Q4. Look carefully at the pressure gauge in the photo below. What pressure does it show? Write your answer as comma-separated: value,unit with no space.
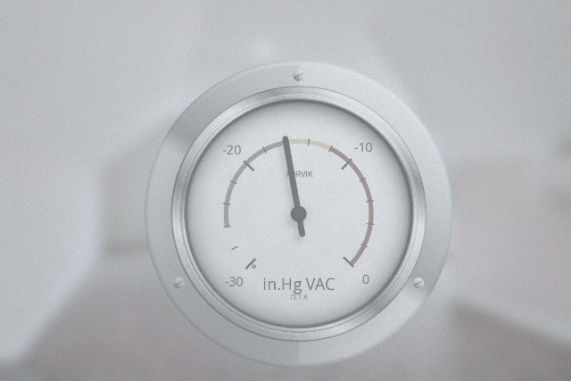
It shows -16,inHg
